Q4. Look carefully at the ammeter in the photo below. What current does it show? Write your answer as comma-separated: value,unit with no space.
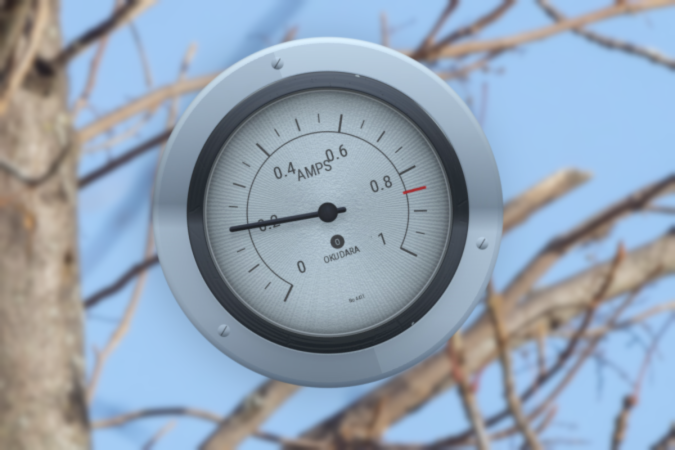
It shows 0.2,A
